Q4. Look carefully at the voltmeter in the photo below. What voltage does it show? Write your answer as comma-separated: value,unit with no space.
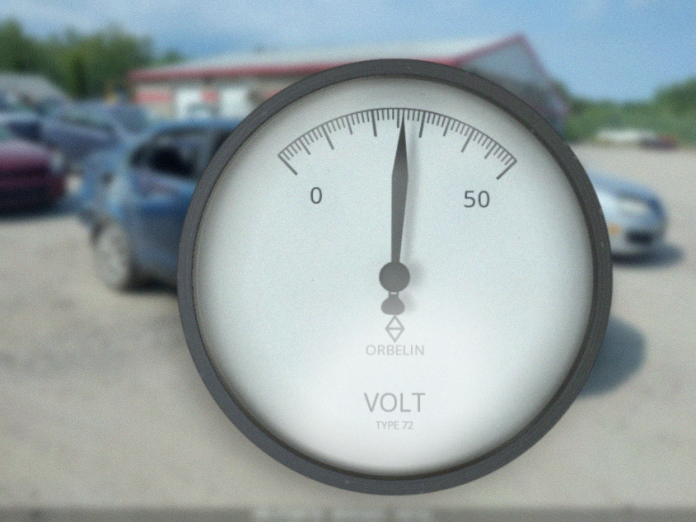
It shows 26,V
